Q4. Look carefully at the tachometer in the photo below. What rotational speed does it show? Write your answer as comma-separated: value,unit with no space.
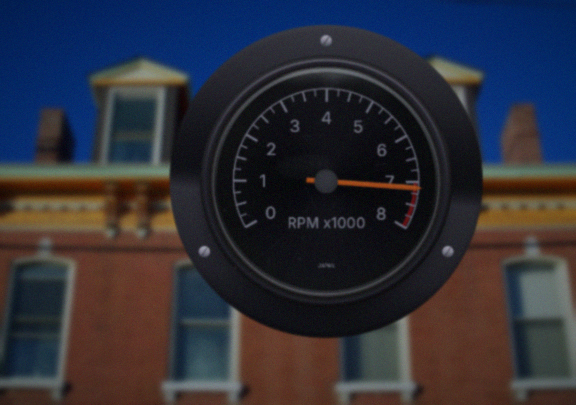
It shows 7125,rpm
